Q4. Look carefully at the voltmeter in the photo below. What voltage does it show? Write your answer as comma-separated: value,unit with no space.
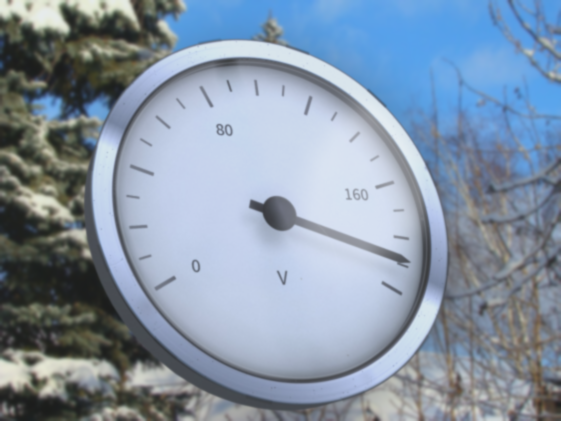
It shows 190,V
